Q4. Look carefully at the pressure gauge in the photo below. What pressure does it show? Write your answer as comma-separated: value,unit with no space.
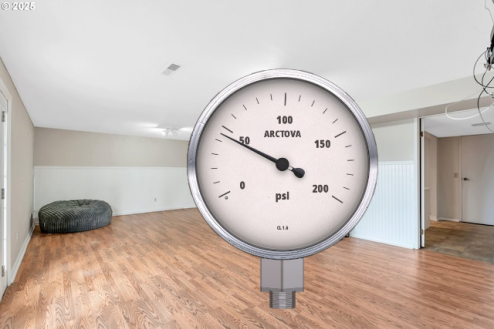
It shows 45,psi
